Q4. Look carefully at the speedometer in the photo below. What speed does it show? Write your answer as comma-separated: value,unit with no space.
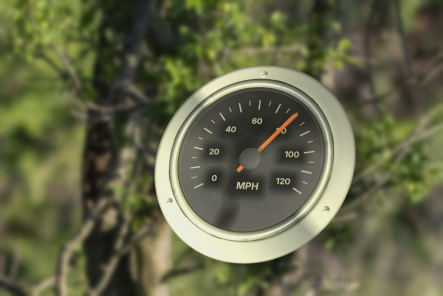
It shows 80,mph
